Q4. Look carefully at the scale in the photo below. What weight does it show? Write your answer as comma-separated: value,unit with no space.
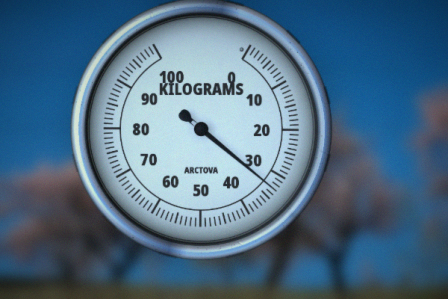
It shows 33,kg
